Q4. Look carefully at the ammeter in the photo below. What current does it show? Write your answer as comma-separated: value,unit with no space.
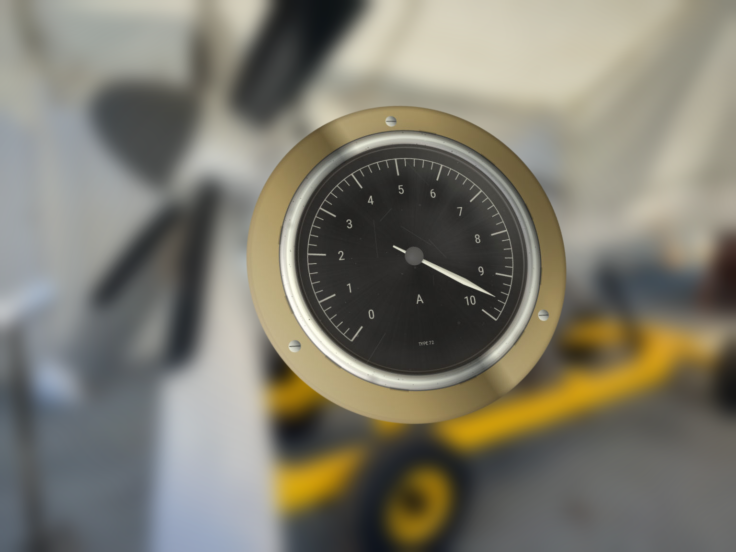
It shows 9.6,A
